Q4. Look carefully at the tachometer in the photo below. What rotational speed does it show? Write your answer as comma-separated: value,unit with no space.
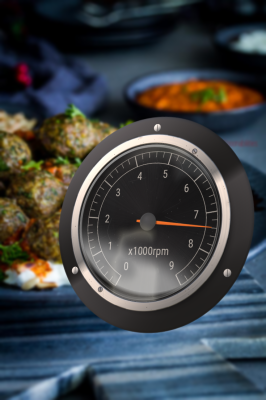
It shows 7400,rpm
